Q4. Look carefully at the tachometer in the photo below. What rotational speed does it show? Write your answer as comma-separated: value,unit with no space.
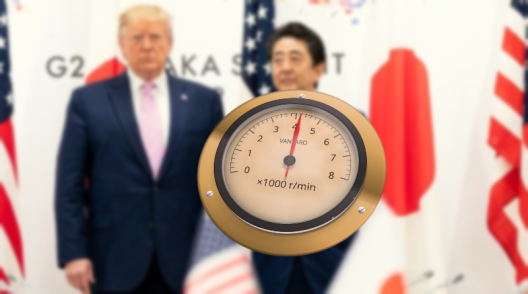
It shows 4200,rpm
